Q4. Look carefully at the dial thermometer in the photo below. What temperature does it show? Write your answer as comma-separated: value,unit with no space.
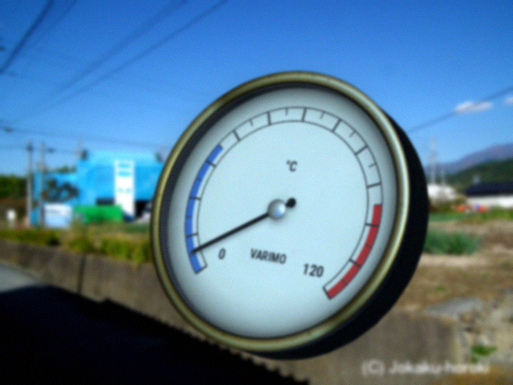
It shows 5,°C
